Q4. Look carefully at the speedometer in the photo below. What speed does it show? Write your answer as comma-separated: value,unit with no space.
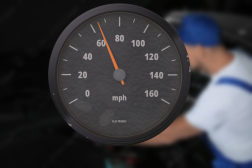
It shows 65,mph
